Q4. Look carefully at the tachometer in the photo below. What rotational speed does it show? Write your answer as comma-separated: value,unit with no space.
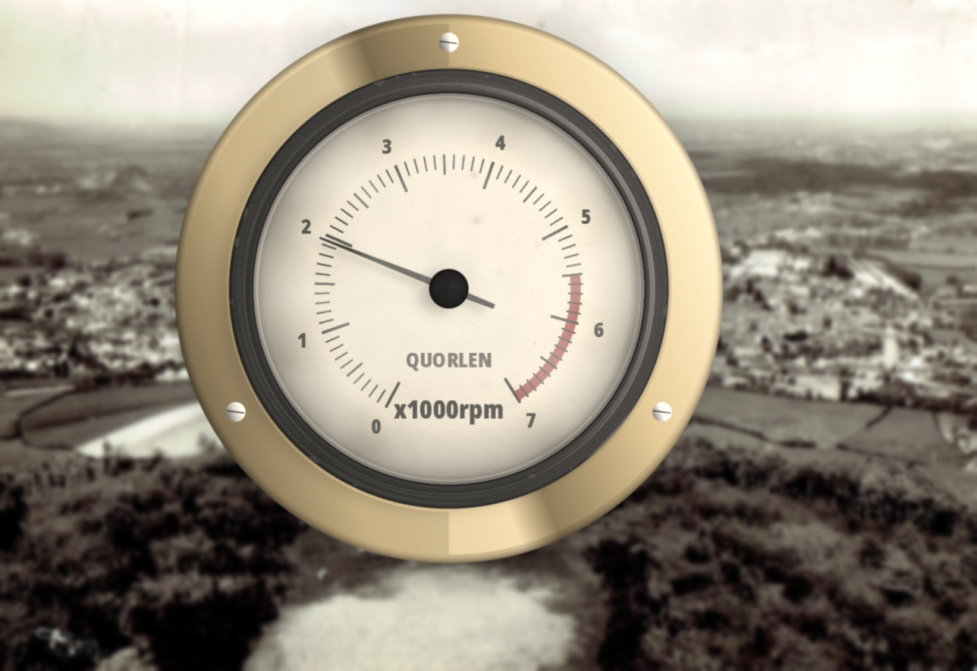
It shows 1950,rpm
